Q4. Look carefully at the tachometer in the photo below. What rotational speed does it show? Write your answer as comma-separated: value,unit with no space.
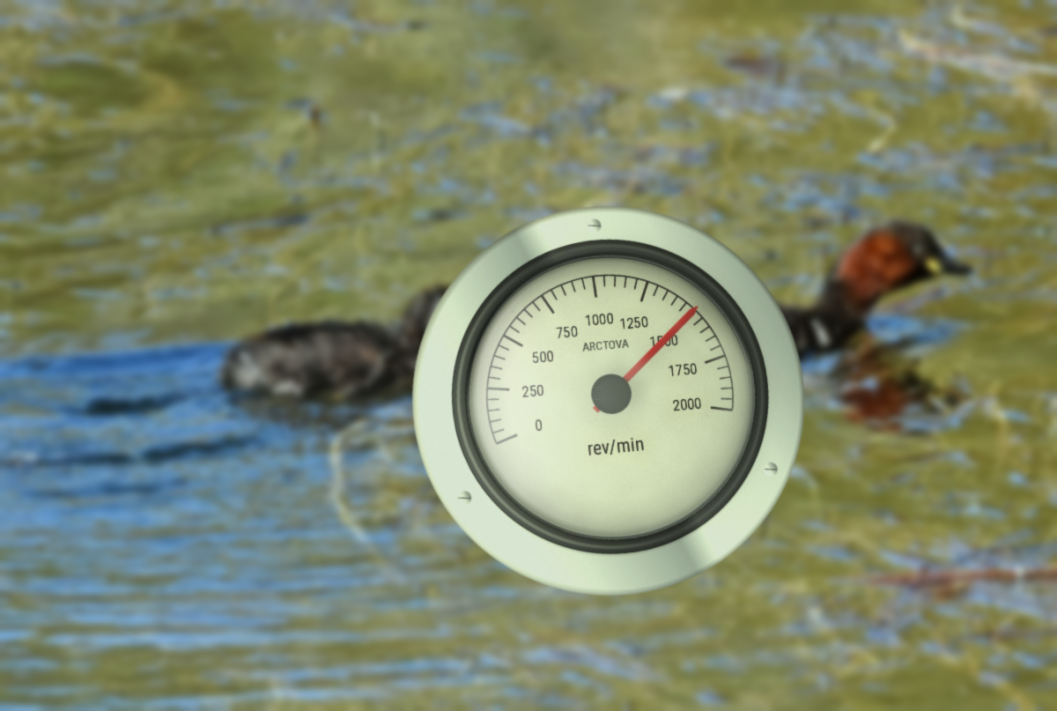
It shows 1500,rpm
